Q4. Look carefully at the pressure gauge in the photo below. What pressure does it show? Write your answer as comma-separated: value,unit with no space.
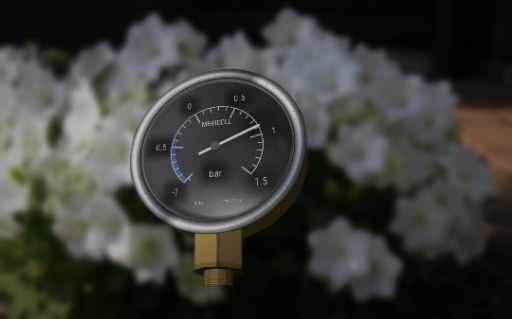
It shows 0.9,bar
